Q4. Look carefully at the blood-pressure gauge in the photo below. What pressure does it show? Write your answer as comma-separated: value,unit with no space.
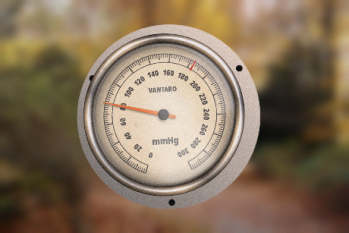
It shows 80,mmHg
